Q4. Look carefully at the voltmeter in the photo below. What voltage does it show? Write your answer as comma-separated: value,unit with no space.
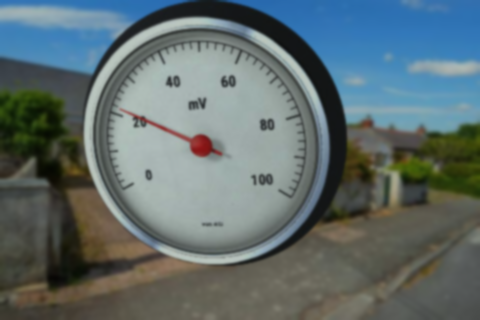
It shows 22,mV
